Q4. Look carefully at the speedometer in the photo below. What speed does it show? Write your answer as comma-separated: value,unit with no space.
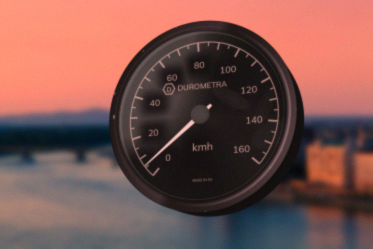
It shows 5,km/h
